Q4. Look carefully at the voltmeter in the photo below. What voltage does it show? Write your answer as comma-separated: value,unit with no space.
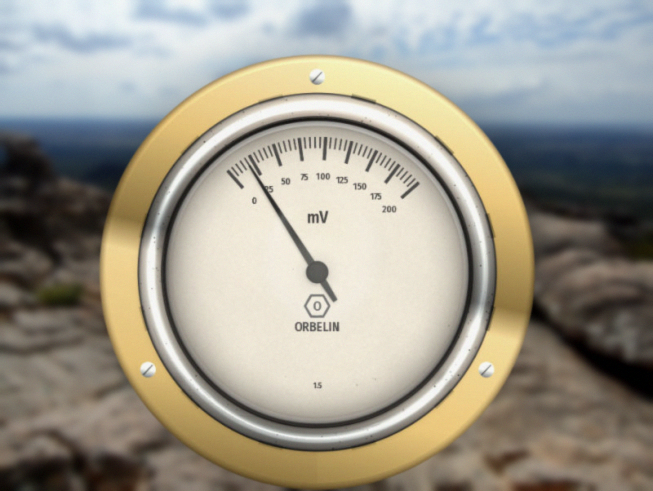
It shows 20,mV
